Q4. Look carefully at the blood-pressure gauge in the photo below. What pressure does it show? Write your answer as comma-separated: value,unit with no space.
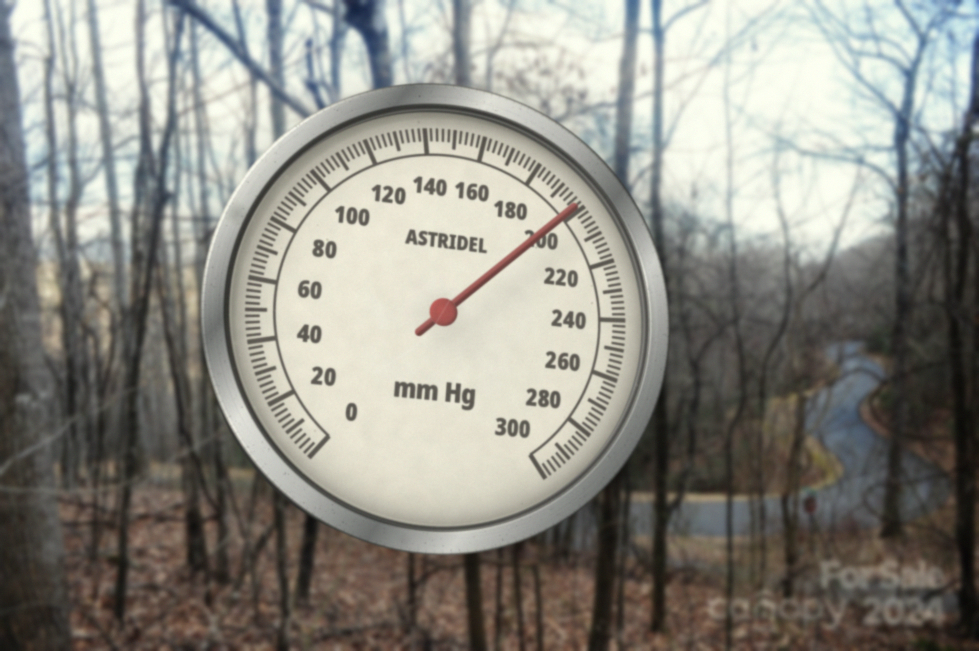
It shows 198,mmHg
